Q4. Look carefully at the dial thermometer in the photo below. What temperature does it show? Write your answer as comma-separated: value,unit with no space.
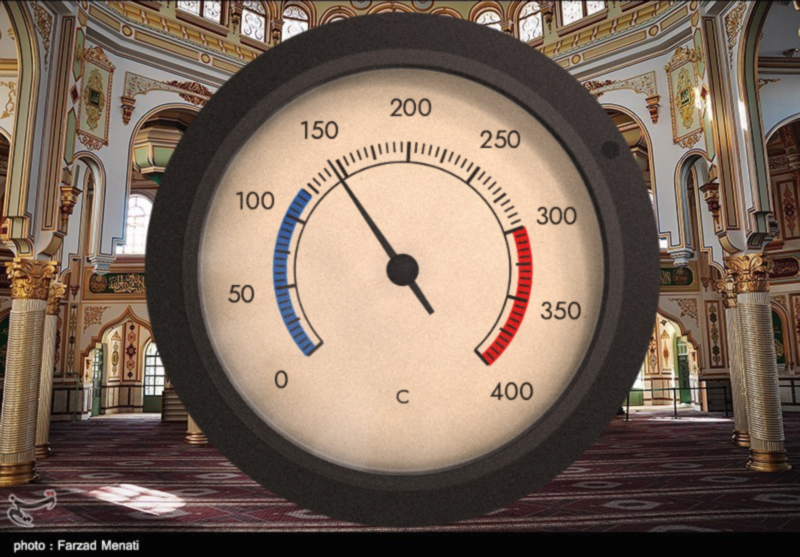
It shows 145,°C
